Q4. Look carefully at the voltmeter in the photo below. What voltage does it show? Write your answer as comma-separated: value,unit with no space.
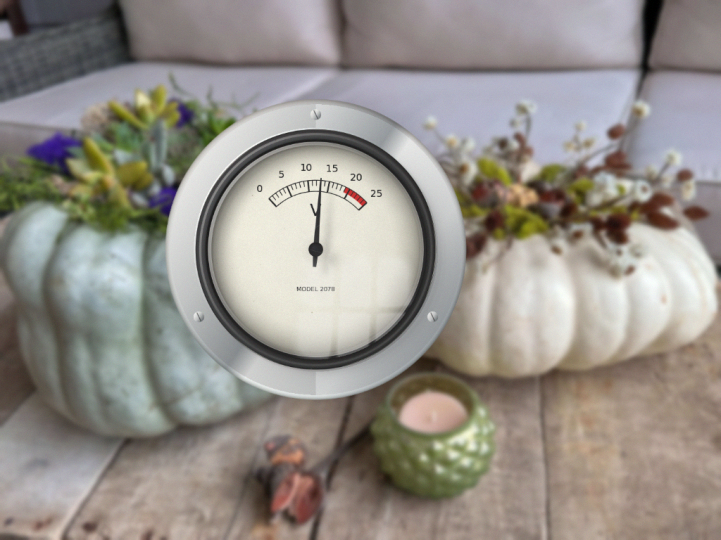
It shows 13,V
